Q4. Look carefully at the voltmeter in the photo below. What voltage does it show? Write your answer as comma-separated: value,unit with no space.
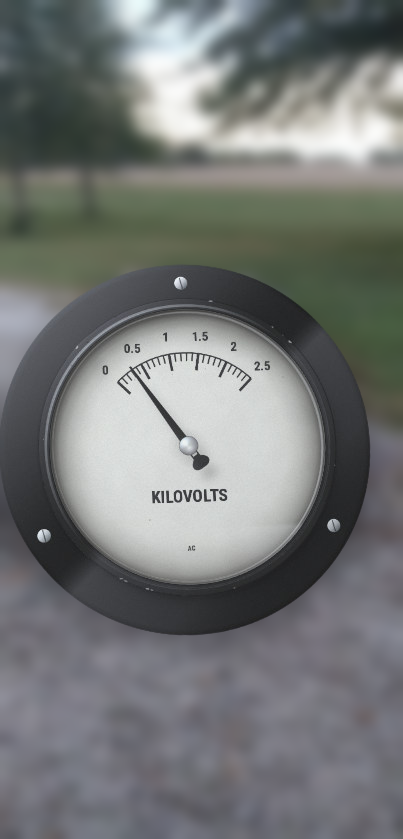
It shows 0.3,kV
